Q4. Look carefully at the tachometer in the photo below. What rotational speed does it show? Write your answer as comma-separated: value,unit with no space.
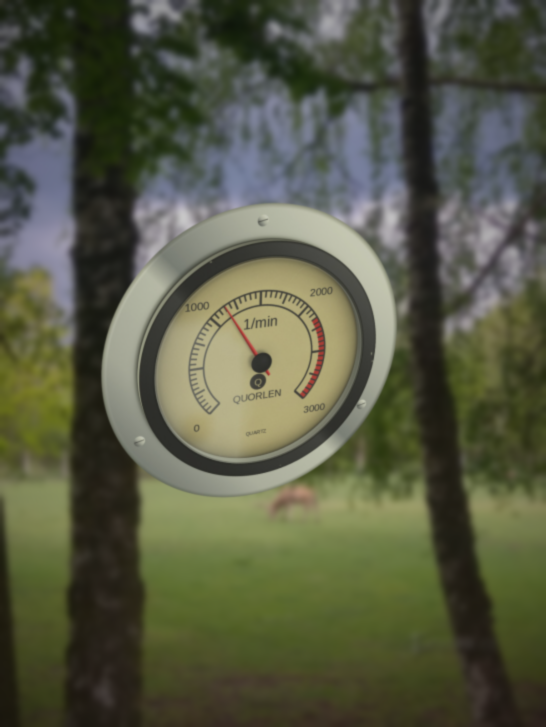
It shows 1150,rpm
